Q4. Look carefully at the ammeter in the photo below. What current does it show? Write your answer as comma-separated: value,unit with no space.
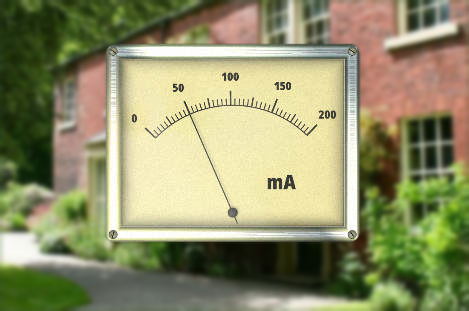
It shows 50,mA
